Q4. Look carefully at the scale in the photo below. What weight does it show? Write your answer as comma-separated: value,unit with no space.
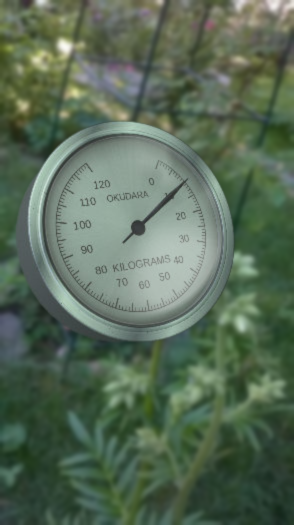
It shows 10,kg
